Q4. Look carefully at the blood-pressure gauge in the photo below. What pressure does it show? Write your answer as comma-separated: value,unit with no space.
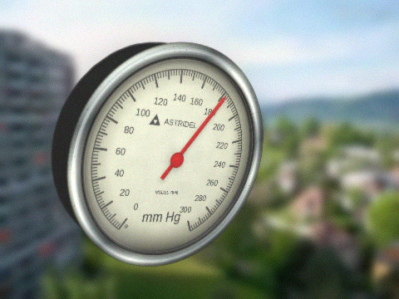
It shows 180,mmHg
